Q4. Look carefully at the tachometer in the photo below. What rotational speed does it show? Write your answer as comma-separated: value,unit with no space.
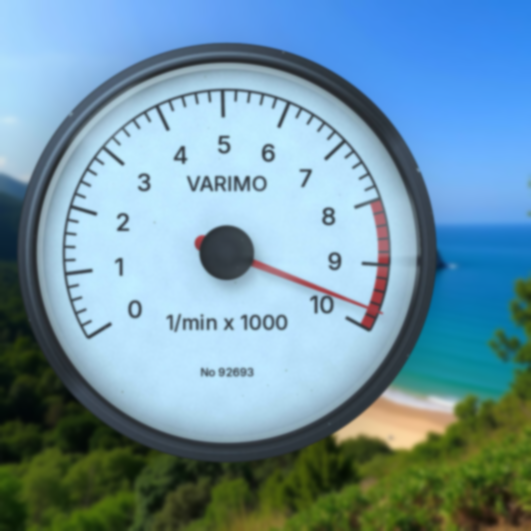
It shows 9700,rpm
